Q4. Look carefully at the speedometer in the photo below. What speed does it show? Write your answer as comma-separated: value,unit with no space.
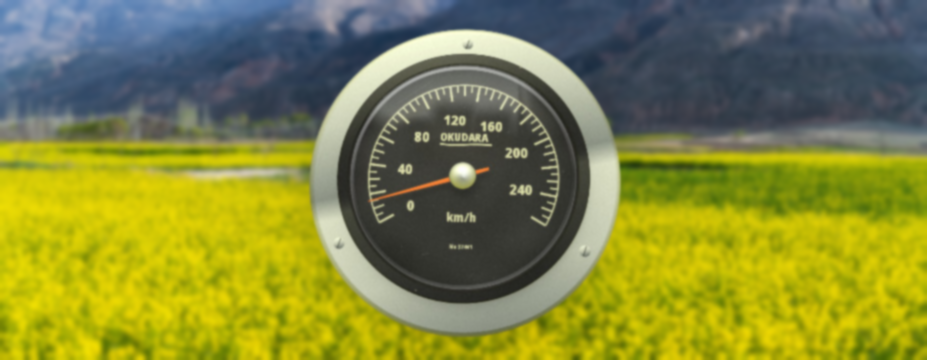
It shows 15,km/h
